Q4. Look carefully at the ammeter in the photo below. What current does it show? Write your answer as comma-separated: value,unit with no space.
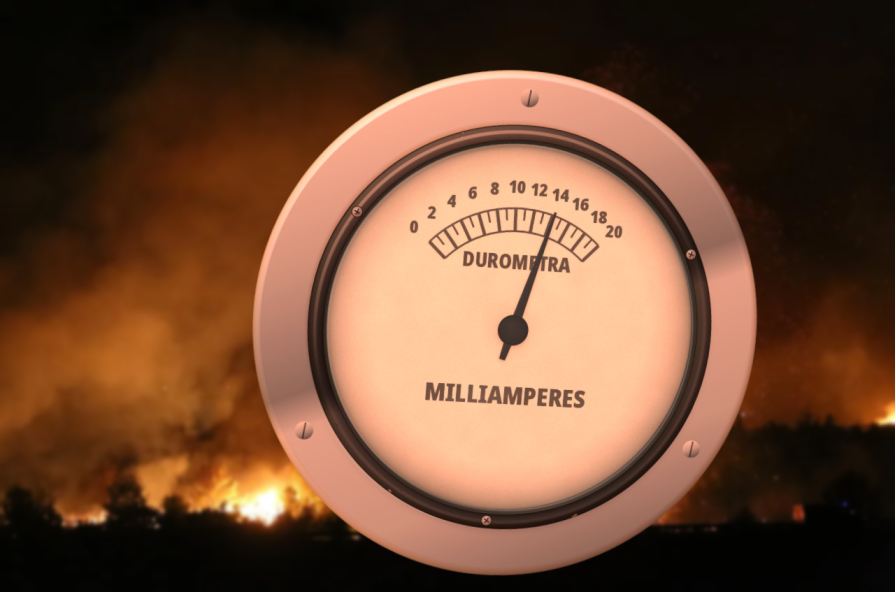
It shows 14,mA
